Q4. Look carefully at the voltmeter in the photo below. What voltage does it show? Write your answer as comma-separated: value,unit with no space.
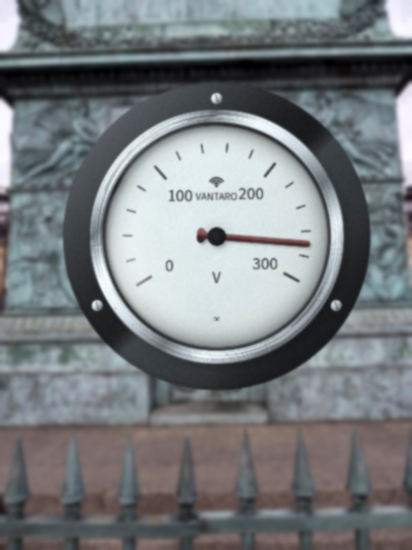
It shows 270,V
